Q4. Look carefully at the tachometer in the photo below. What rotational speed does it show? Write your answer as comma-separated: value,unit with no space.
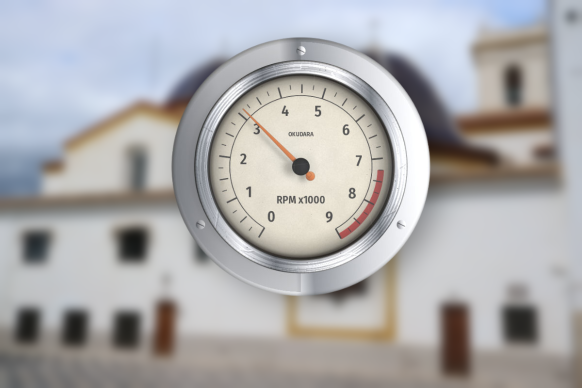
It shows 3125,rpm
